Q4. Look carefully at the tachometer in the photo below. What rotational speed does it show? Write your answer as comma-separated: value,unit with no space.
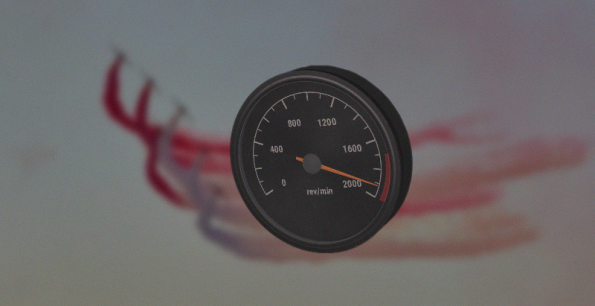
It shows 1900,rpm
